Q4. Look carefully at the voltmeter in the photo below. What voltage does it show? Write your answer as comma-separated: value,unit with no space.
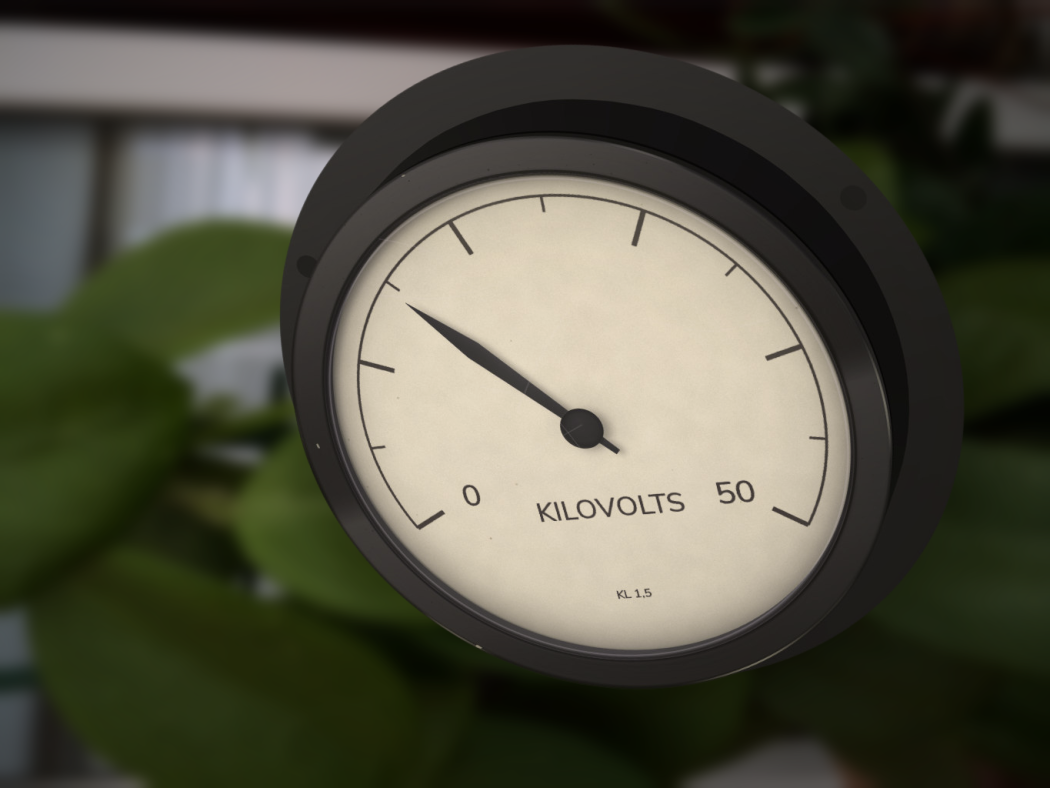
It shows 15,kV
